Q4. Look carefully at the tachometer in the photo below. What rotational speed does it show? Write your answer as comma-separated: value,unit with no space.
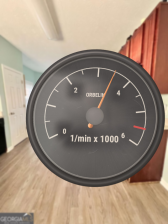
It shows 3500,rpm
